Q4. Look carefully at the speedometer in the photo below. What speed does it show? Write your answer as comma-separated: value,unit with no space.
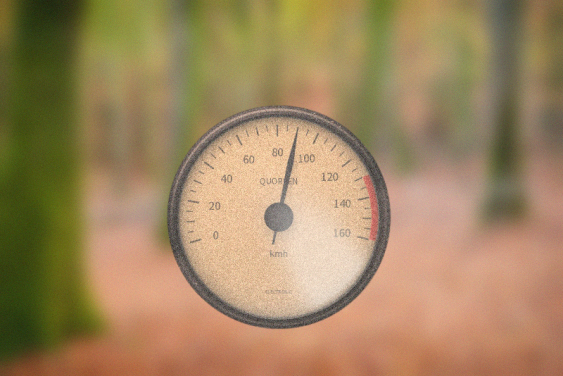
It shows 90,km/h
